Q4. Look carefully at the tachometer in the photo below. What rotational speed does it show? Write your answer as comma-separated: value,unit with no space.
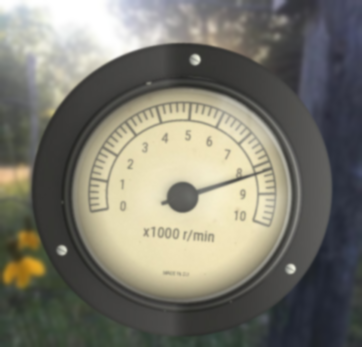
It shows 8200,rpm
